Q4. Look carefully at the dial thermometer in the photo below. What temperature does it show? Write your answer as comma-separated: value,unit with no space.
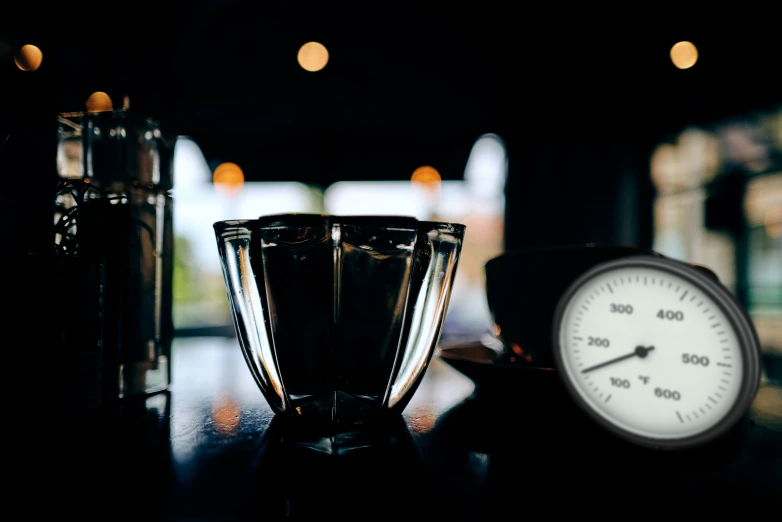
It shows 150,°F
